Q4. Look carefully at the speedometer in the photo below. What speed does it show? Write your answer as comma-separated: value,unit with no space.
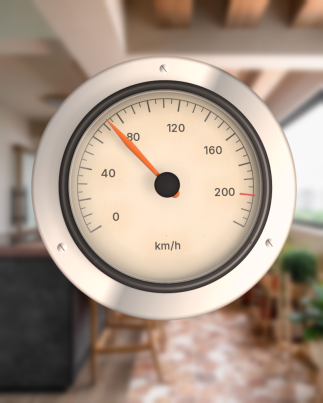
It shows 72.5,km/h
